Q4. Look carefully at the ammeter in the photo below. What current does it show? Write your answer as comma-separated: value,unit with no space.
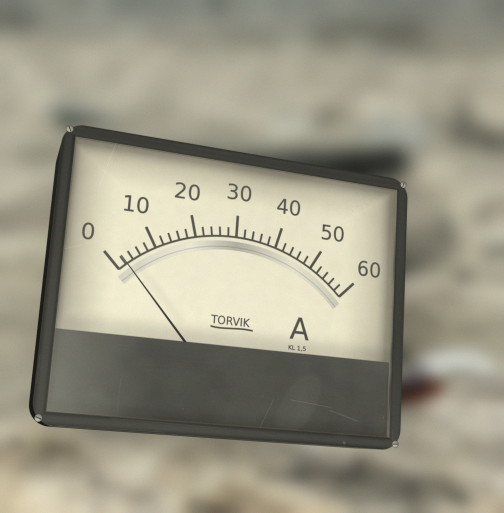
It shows 2,A
